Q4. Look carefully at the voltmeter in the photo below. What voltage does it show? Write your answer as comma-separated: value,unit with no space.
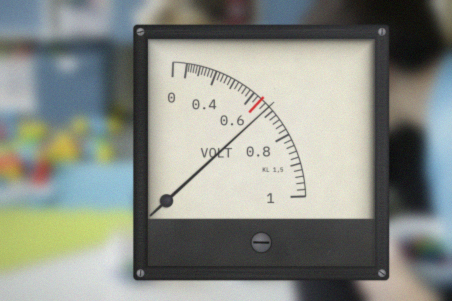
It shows 0.68,V
